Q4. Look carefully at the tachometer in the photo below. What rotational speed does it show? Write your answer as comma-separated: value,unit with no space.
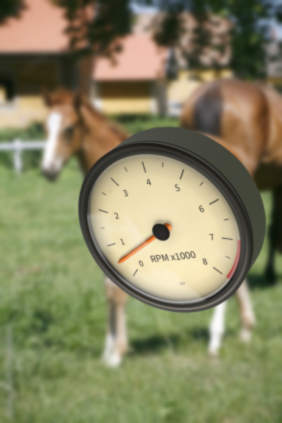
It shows 500,rpm
